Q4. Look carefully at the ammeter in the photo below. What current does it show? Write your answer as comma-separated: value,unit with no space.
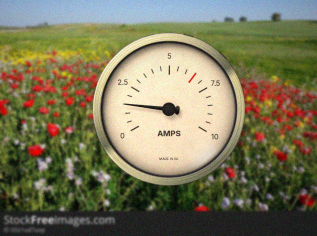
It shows 1.5,A
